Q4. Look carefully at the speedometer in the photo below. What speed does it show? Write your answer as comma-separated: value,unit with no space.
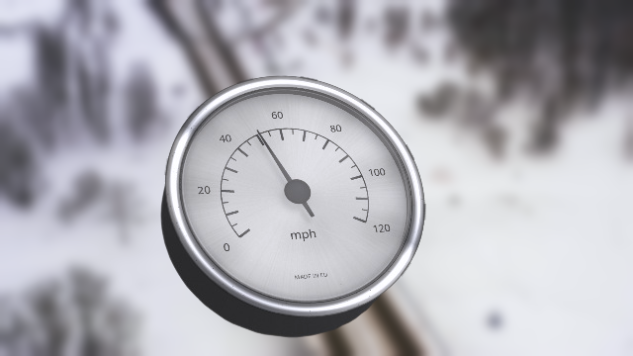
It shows 50,mph
